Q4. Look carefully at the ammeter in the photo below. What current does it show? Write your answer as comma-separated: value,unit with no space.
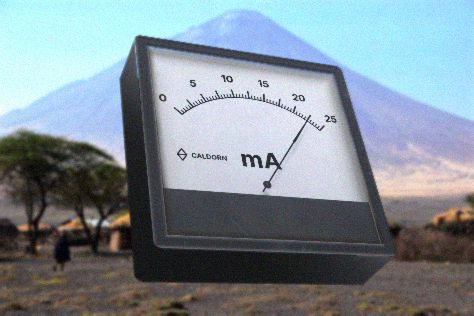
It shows 22.5,mA
